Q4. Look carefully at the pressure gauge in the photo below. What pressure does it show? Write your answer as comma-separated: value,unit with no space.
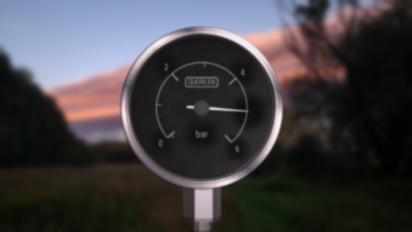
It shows 5,bar
